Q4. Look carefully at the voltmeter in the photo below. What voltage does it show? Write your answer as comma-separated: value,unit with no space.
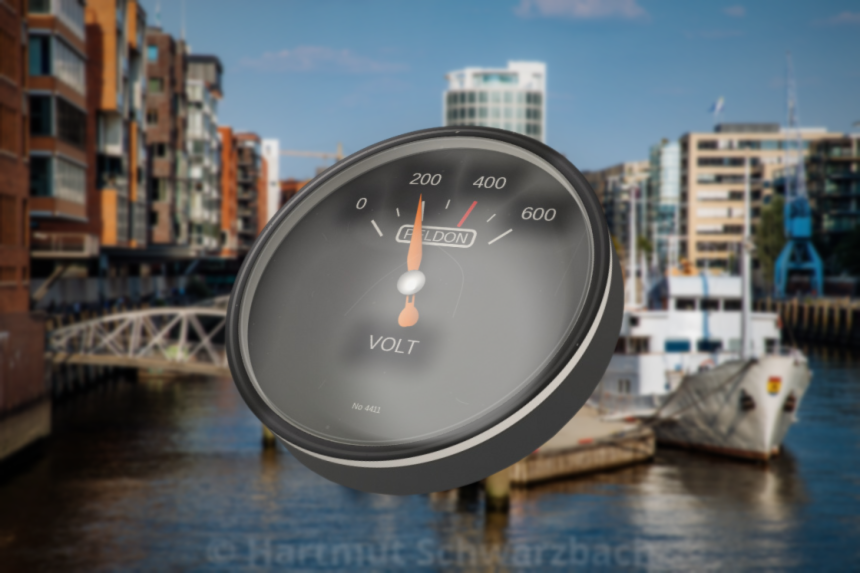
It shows 200,V
